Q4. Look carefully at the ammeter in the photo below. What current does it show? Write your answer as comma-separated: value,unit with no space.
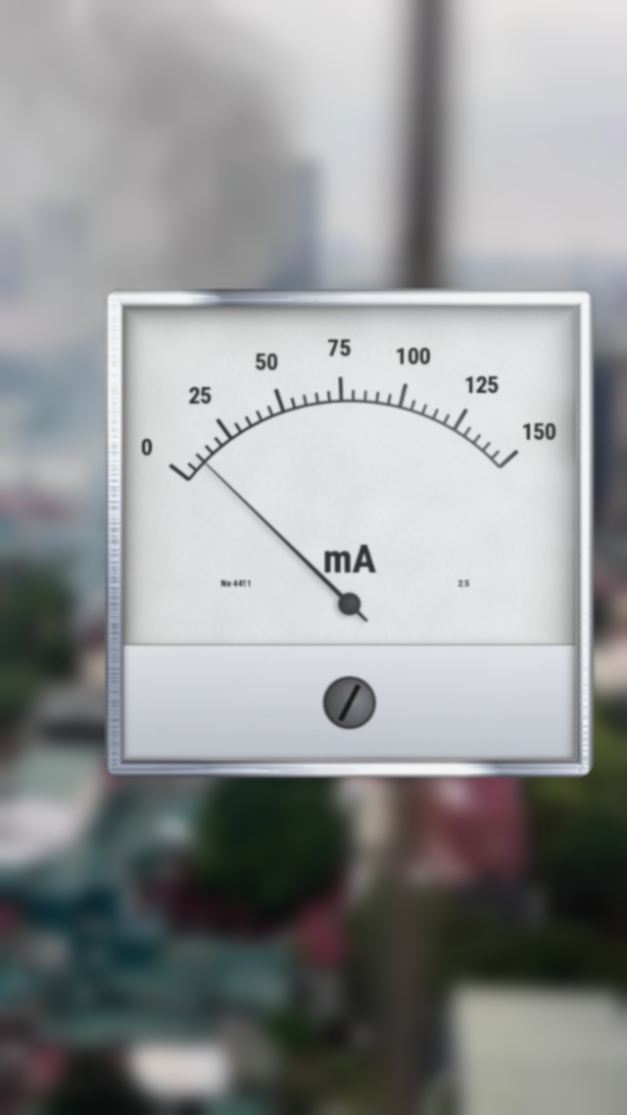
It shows 10,mA
